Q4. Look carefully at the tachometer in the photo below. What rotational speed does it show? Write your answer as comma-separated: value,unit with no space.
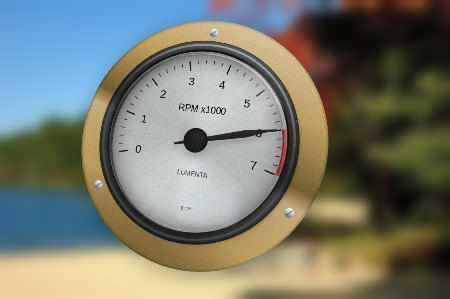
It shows 6000,rpm
